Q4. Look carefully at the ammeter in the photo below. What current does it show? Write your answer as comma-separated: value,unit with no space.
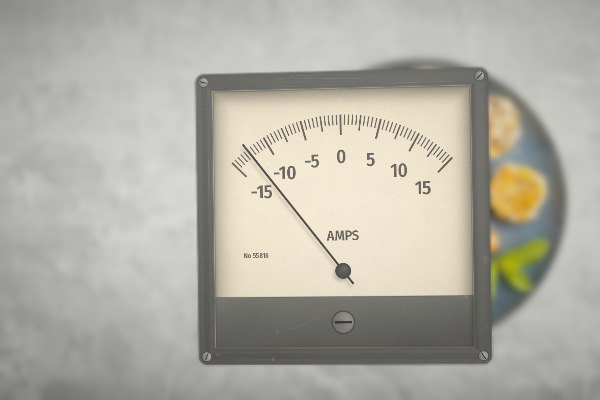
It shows -12.5,A
